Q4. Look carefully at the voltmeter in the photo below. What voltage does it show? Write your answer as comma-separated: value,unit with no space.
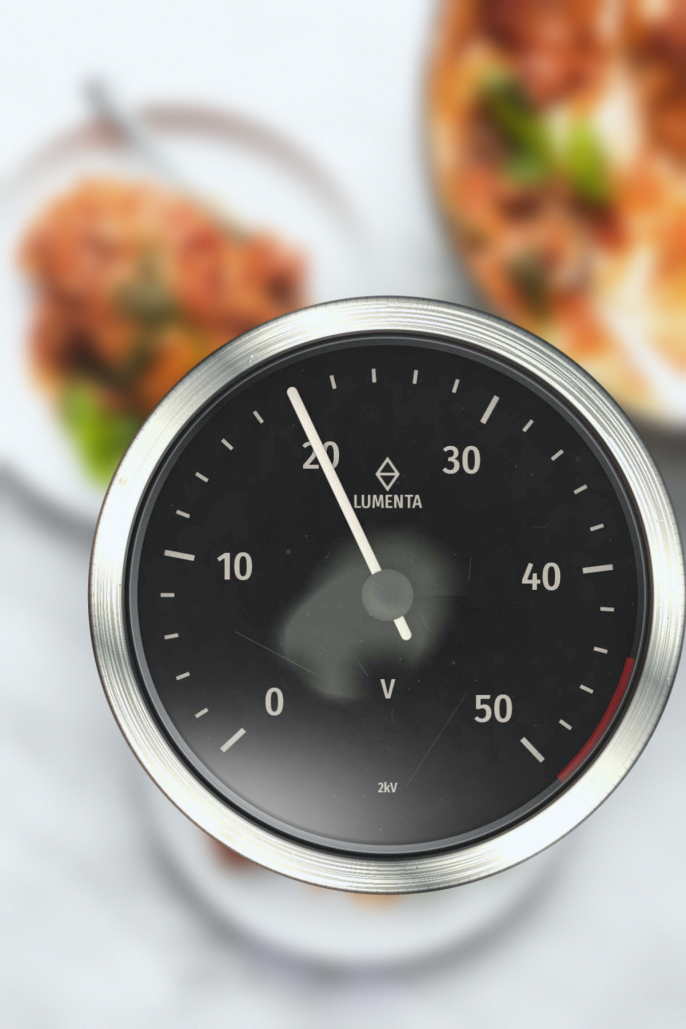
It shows 20,V
